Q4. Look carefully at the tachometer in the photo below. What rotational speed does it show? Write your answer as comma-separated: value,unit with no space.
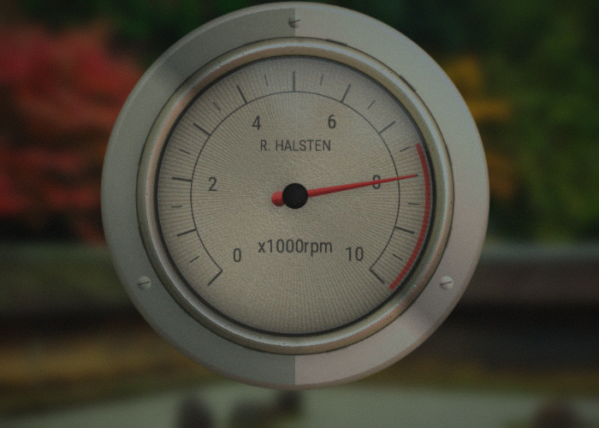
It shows 8000,rpm
